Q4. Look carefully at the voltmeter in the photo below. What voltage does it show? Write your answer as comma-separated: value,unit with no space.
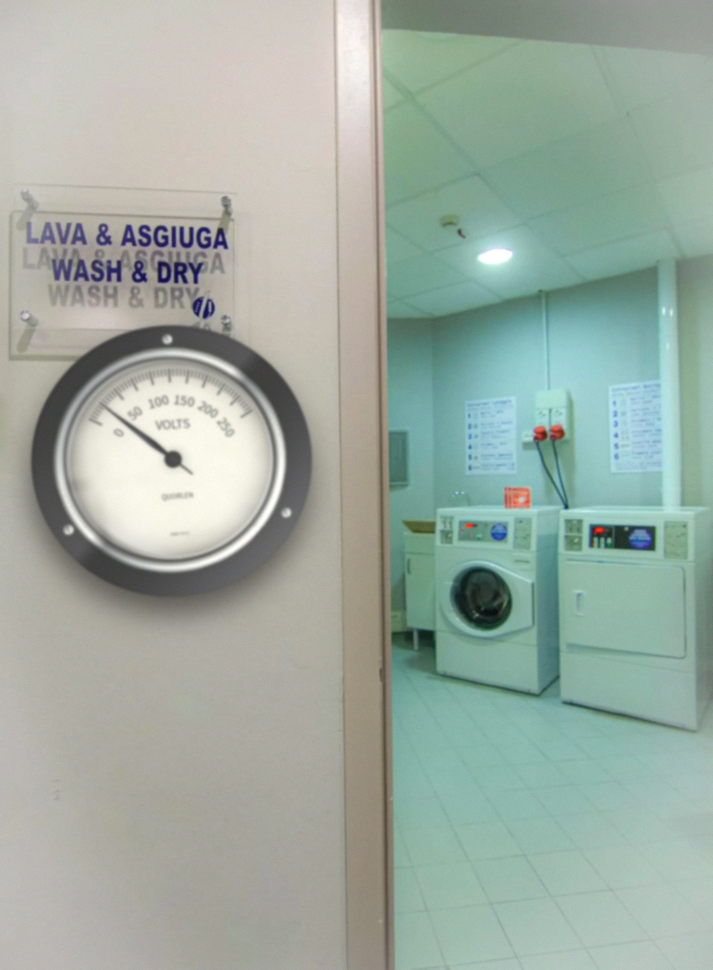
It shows 25,V
